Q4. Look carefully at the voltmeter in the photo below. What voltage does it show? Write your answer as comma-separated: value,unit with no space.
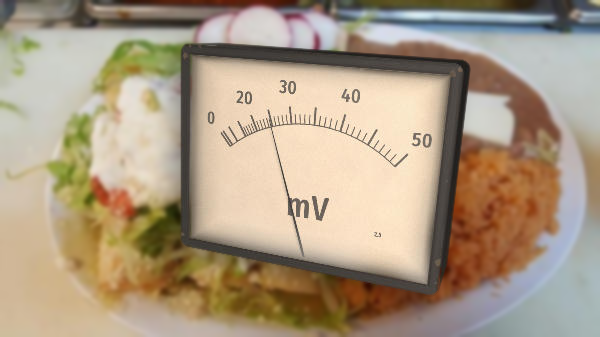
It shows 25,mV
